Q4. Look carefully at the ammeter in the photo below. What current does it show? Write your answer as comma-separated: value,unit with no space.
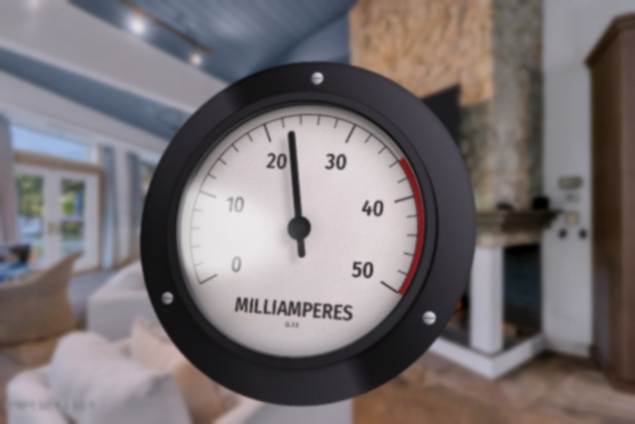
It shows 23,mA
